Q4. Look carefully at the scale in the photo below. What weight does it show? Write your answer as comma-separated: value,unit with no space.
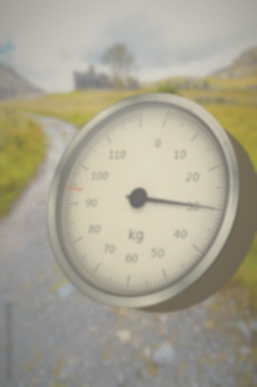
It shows 30,kg
